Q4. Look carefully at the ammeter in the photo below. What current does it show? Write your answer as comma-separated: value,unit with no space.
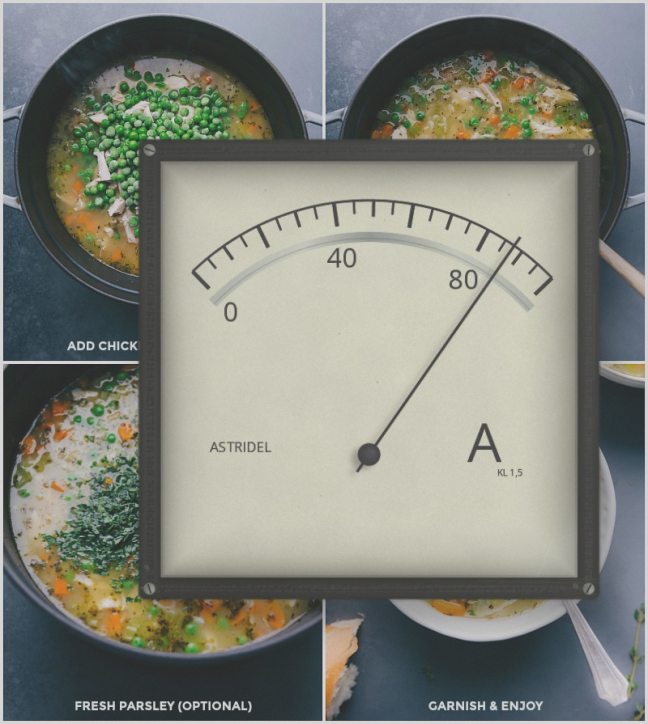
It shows 87.5,A
